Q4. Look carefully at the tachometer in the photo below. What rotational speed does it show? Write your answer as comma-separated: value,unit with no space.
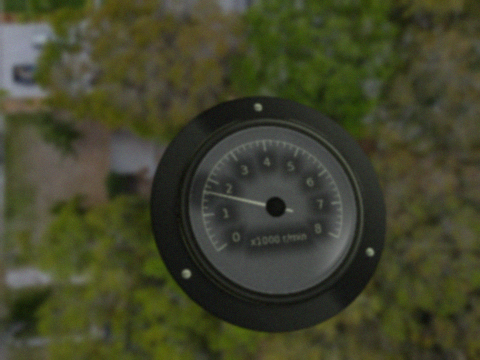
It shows 1600,rpm
